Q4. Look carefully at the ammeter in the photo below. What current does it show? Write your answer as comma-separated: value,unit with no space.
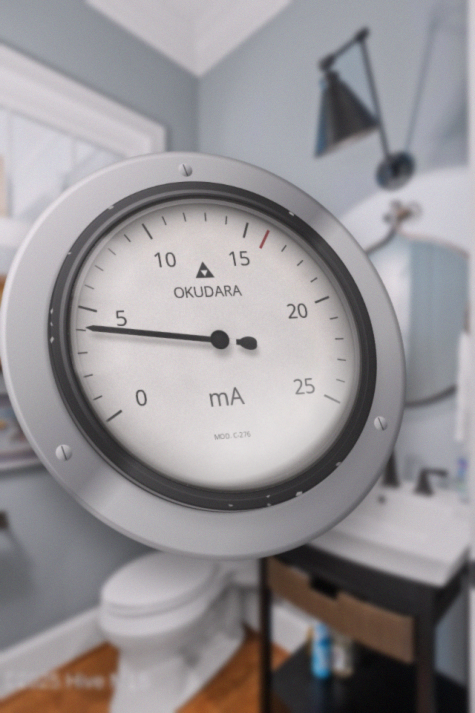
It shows 4,mA
